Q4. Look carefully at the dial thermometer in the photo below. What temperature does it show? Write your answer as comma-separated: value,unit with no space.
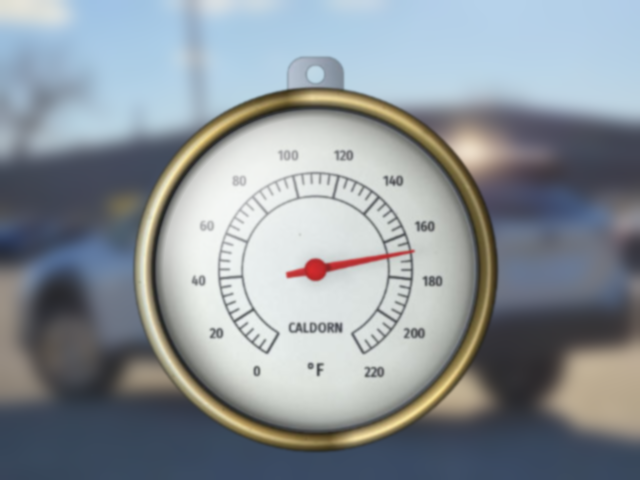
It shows 168,°F
